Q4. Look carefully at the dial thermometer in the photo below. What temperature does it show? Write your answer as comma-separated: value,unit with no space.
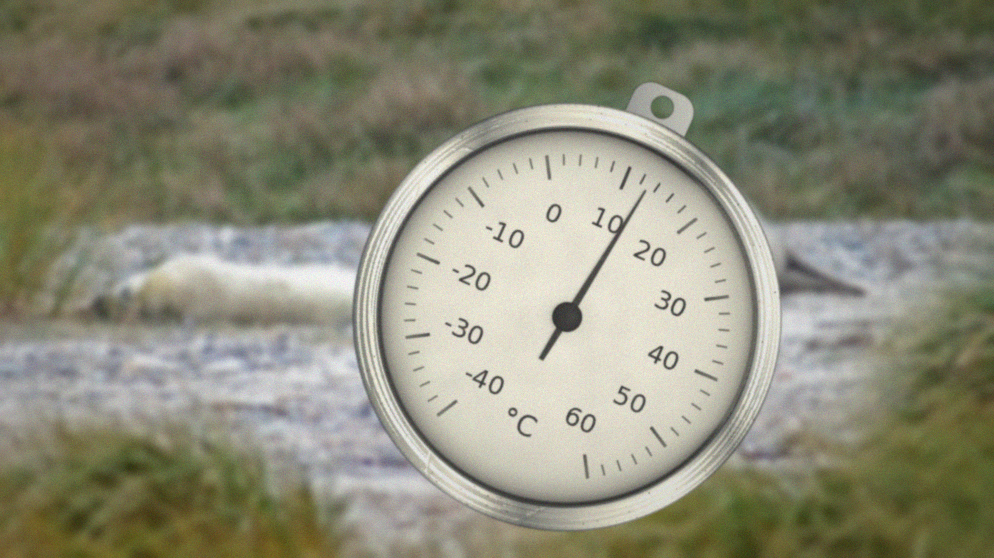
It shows 13,°C
